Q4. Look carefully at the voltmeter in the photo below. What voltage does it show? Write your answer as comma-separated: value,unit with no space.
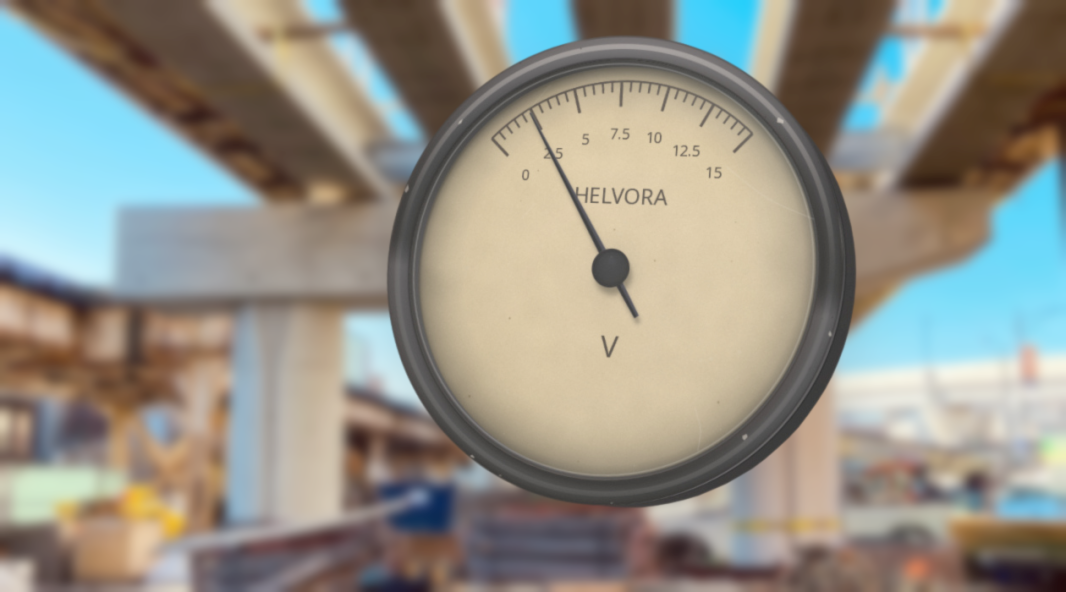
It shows 2.5,V
